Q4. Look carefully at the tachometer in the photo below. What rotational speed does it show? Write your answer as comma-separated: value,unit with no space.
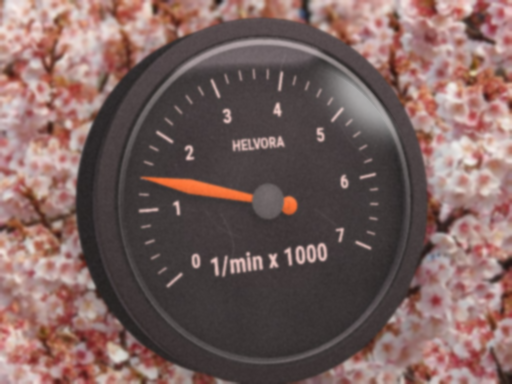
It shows 1400,rpm
